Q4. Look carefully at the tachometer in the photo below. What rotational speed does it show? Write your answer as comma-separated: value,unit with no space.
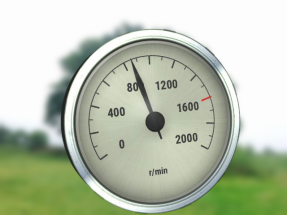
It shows 850,rpm
